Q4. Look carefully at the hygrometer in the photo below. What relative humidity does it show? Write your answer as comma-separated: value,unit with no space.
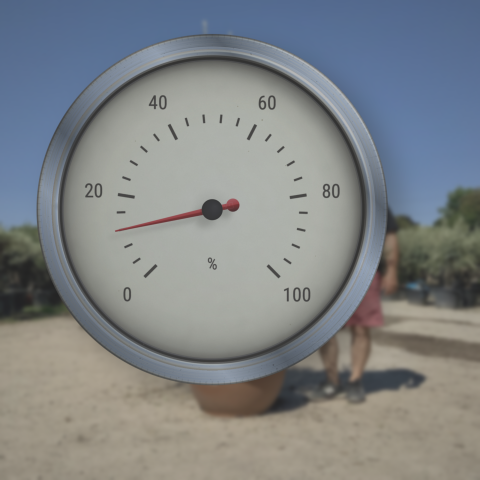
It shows 12,%
